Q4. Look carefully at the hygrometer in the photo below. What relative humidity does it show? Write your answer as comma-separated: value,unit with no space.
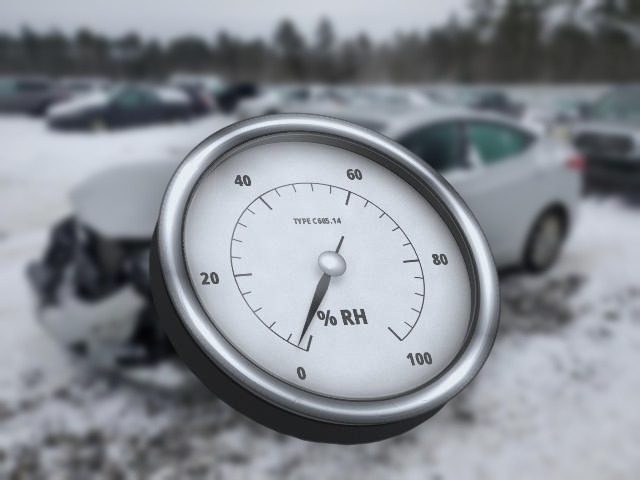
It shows 2,%
